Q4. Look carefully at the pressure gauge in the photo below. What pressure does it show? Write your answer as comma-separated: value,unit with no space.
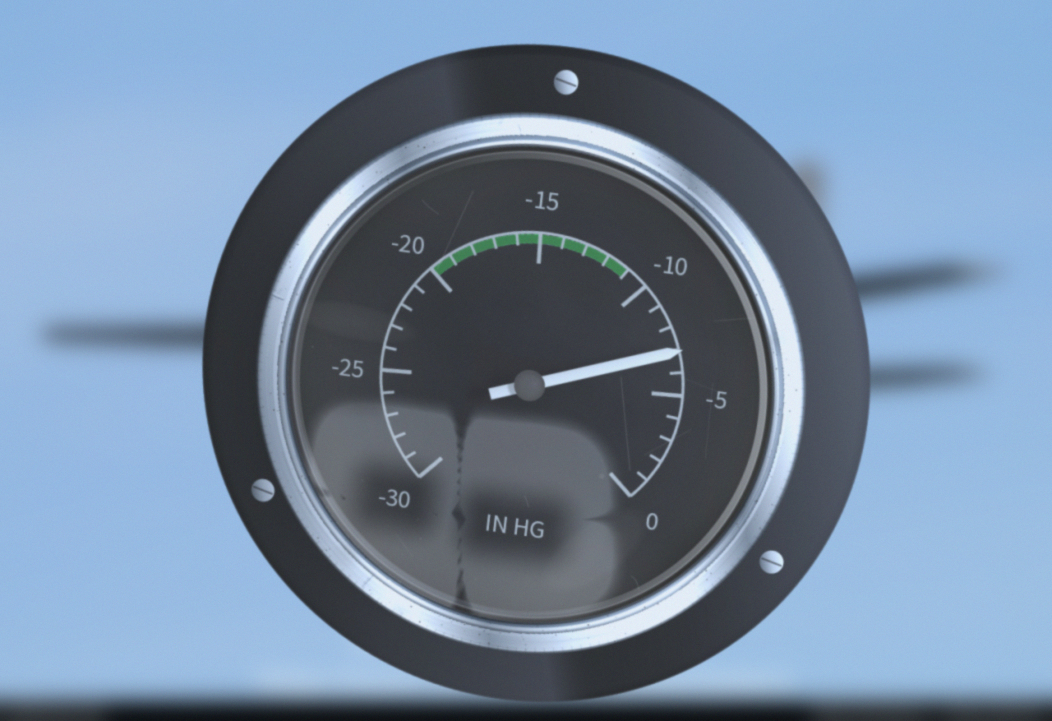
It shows -7,inHg
